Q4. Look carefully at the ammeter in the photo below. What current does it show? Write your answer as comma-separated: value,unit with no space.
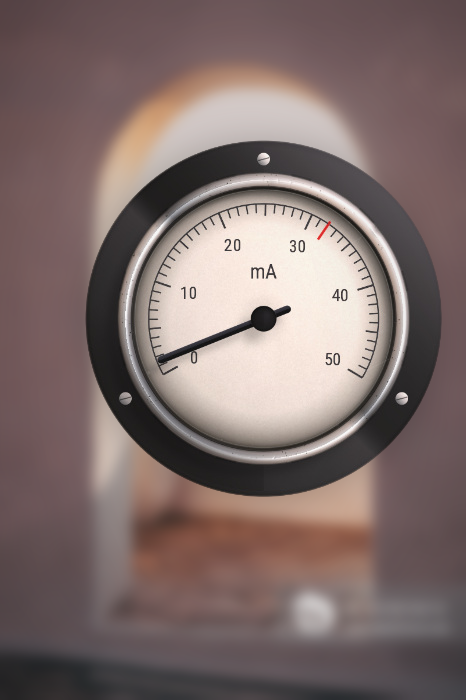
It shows 1.5,mA
